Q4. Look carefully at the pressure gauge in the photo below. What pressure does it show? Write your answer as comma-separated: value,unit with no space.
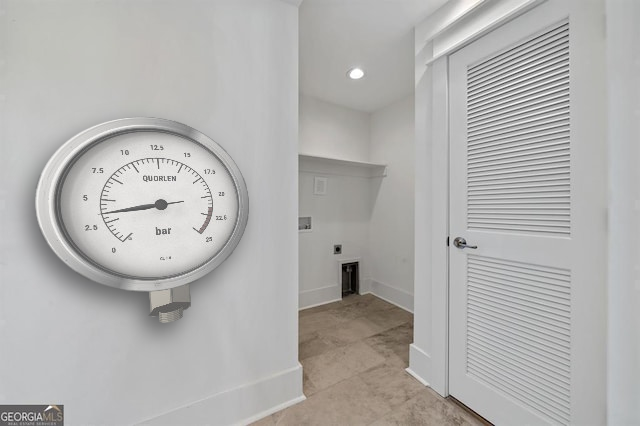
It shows 3.5,bar
